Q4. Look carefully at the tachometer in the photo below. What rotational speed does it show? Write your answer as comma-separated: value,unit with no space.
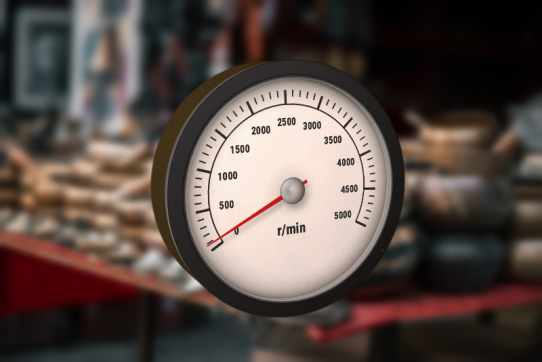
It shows 100,rpm
